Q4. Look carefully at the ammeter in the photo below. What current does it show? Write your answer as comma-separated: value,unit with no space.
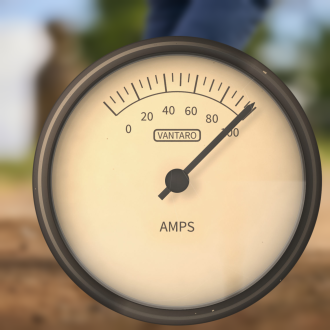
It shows 97.5,A
